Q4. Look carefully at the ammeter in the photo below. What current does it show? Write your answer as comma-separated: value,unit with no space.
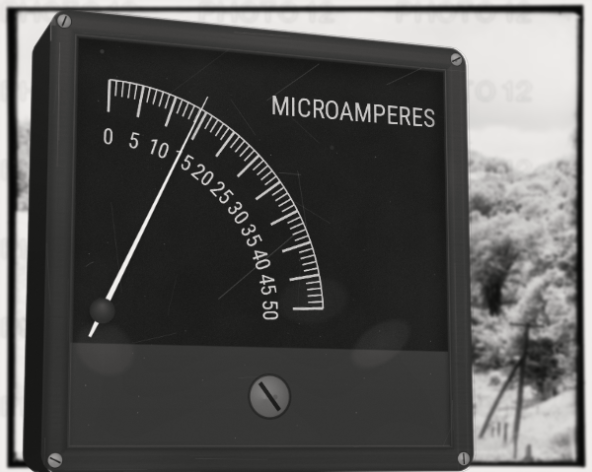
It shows 14,µA
